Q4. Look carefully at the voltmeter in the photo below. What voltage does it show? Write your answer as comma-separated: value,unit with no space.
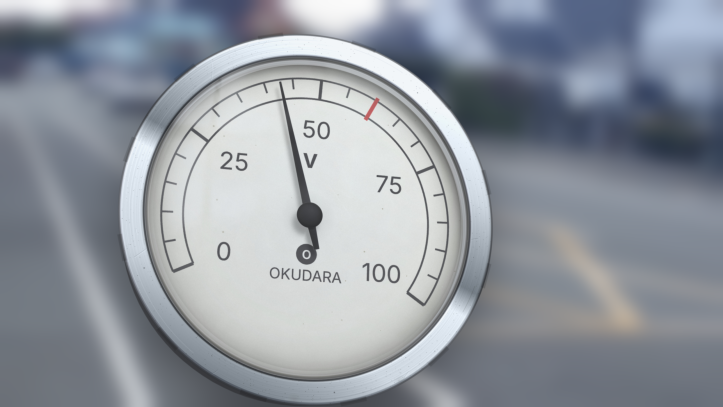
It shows 42.5,V
